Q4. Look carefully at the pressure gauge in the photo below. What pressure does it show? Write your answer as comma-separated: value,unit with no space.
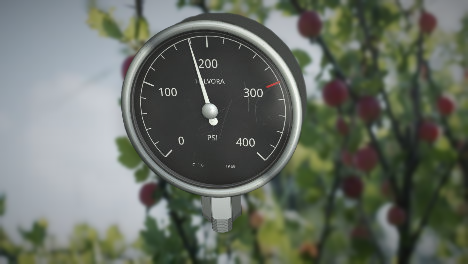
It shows 180,psi
